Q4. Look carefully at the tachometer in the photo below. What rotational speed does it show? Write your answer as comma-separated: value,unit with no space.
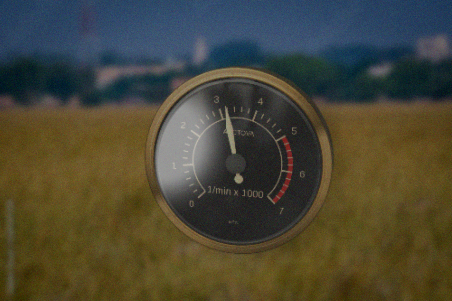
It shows 3200,rpm
